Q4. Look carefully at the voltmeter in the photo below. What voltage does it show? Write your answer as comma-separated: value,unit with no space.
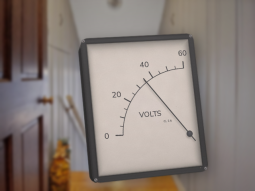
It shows 35,V
